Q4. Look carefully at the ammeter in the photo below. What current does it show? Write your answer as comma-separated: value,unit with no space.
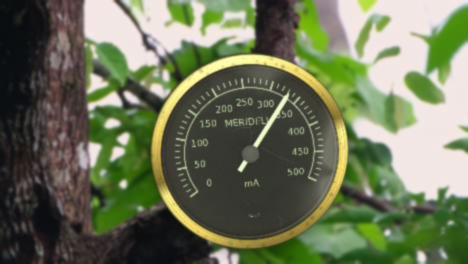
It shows 330,mA
